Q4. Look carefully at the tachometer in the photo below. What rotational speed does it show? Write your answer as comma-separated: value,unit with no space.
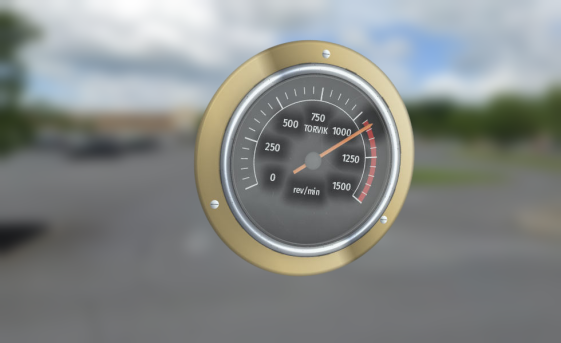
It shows 1075,rpm
